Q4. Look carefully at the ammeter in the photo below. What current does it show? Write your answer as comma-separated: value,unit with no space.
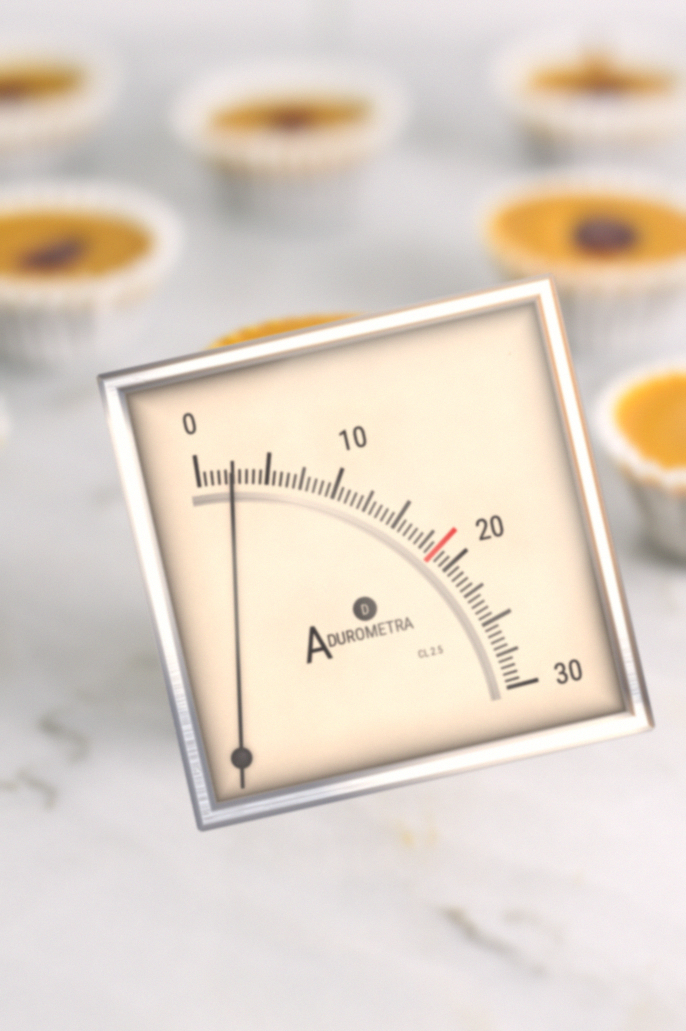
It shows 2.5,A
